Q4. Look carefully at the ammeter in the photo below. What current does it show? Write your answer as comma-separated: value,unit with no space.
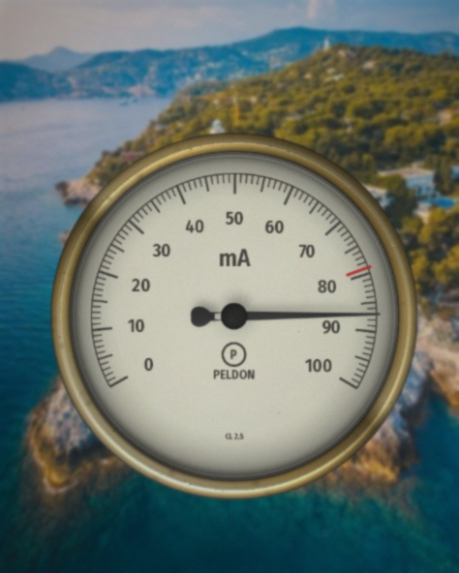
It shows 87,mA
